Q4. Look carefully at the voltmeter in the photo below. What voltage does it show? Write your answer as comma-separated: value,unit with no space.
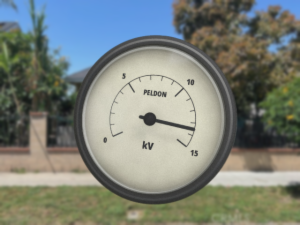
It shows 13.5,kV
